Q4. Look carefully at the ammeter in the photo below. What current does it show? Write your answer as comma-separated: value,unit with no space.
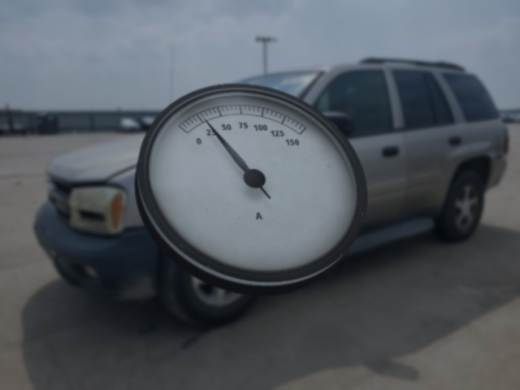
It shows 25,A
